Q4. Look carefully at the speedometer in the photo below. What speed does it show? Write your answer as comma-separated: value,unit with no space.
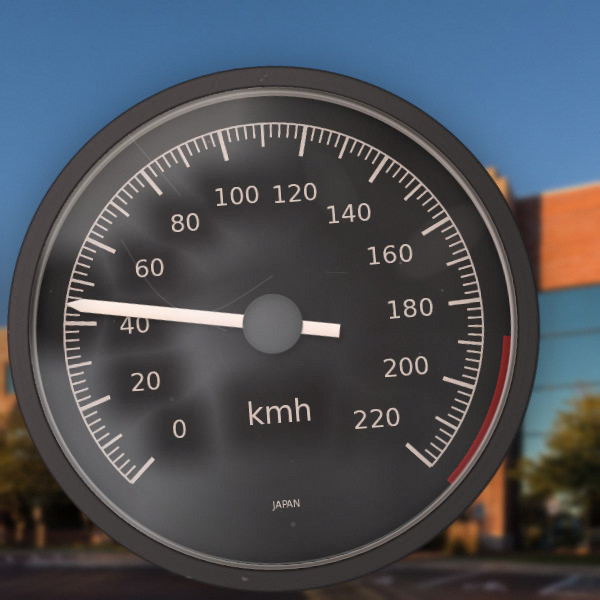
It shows 44,km/h
